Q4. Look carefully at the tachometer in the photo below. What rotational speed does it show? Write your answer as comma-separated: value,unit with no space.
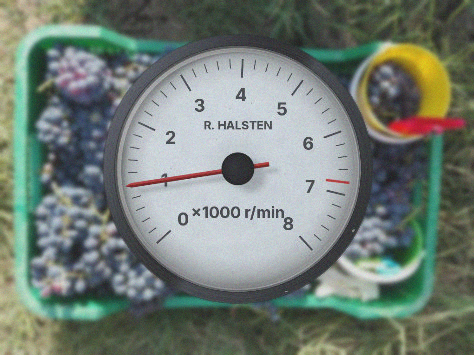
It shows 1000,rpm
